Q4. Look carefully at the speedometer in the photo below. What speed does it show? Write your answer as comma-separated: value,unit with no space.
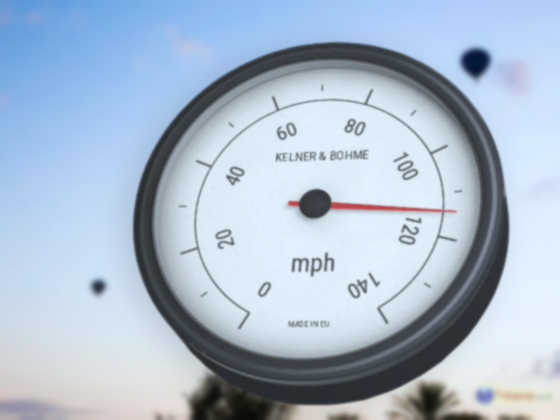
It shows 115,mph
